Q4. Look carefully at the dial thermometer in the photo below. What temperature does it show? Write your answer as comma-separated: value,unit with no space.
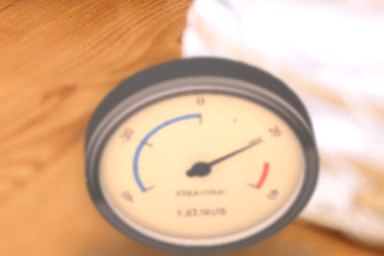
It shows 20,°C
